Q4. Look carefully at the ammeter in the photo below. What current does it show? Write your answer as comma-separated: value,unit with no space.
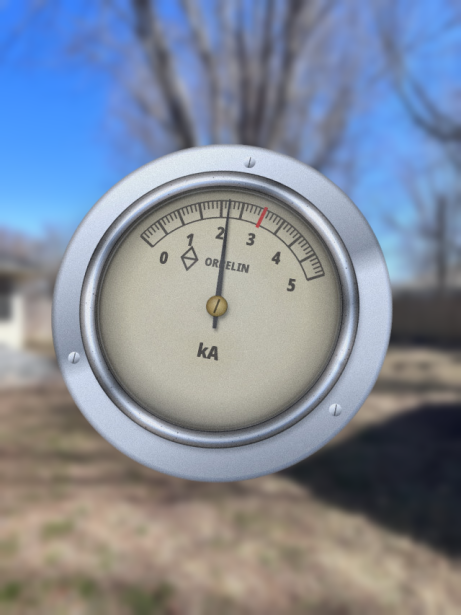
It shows 2.2,kA
